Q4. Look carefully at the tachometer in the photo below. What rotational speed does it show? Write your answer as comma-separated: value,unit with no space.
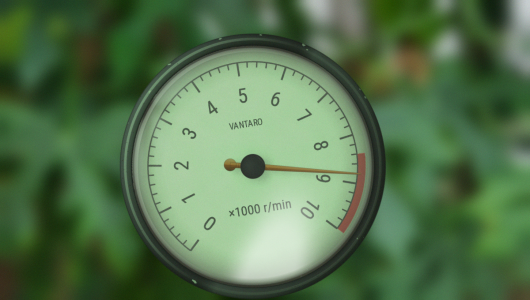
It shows 8800,rpm
